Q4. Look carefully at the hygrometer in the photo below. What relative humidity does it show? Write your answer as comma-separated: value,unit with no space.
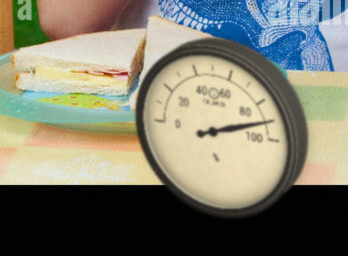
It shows 90,%
